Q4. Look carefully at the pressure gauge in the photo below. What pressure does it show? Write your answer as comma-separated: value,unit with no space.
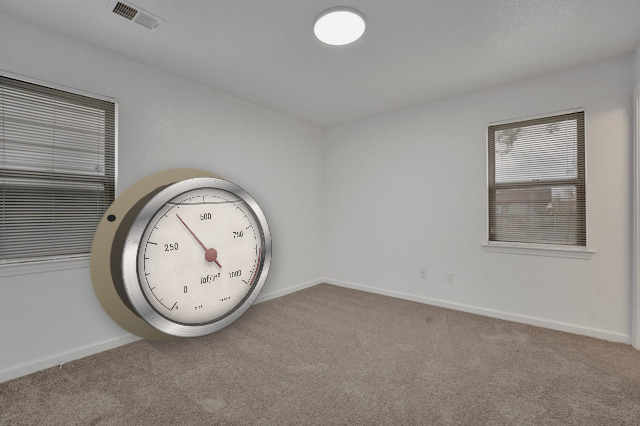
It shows 375,psi
